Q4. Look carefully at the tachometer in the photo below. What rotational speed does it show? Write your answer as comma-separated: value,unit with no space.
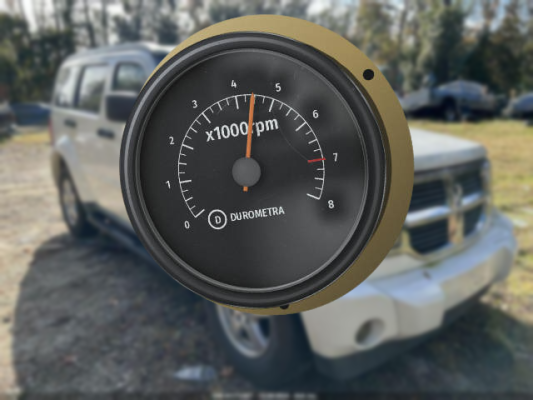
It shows 4500,rpm
